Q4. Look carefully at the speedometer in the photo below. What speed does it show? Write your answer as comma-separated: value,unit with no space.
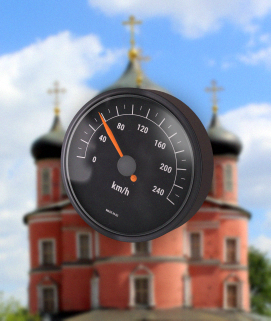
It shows 60,km/h
